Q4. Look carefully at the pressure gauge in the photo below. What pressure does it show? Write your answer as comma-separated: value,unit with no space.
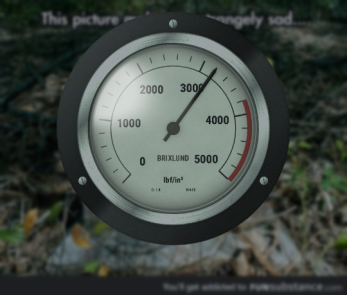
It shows 3200,psi
